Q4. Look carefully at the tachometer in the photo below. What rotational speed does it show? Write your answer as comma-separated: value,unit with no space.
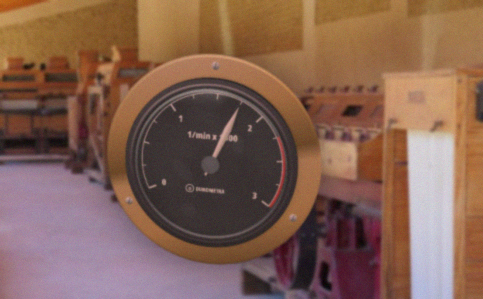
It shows 1750,rpm
